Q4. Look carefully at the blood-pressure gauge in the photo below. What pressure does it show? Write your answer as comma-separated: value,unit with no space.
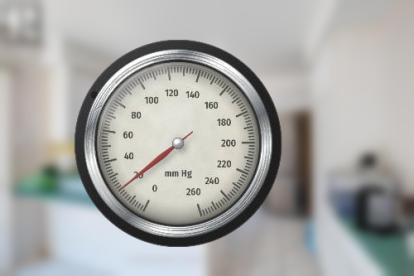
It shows 20,mmHg
